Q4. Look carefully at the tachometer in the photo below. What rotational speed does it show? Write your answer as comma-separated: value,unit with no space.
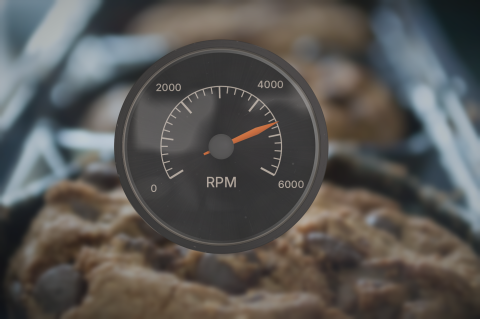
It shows 4700,rpm
